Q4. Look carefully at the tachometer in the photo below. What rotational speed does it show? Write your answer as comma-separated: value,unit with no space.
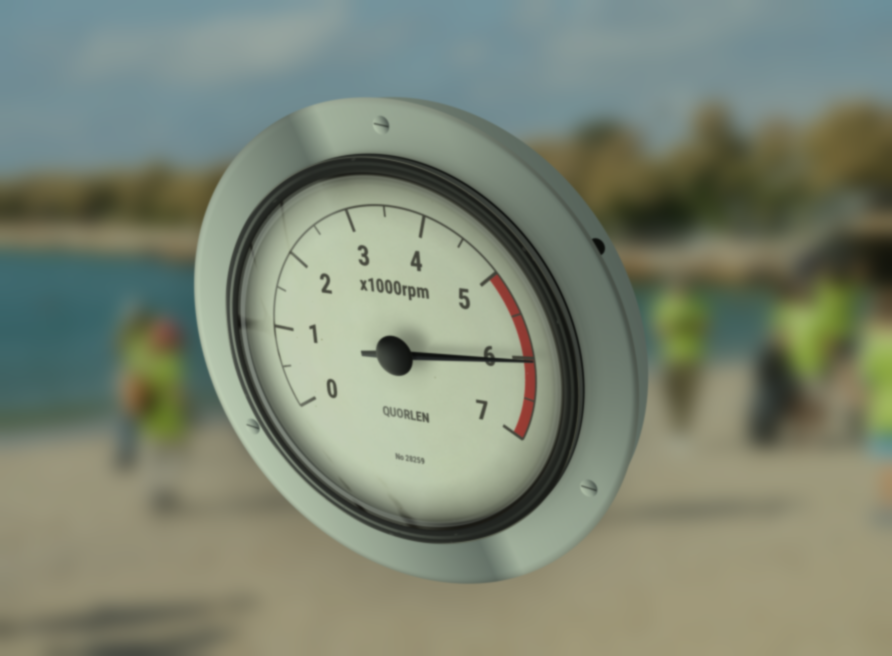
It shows 6000,rpm
